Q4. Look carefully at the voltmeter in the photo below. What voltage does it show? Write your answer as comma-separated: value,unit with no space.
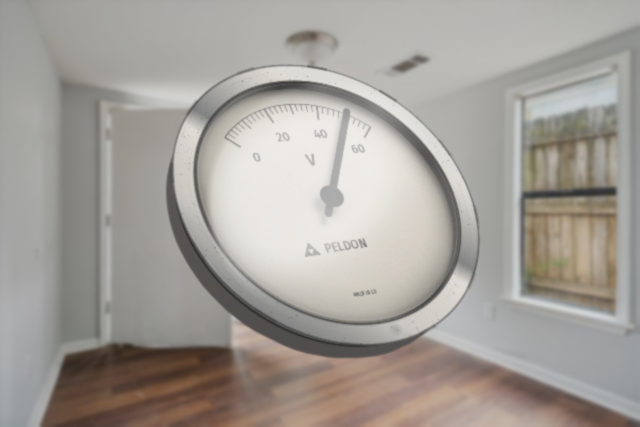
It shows 50,V
